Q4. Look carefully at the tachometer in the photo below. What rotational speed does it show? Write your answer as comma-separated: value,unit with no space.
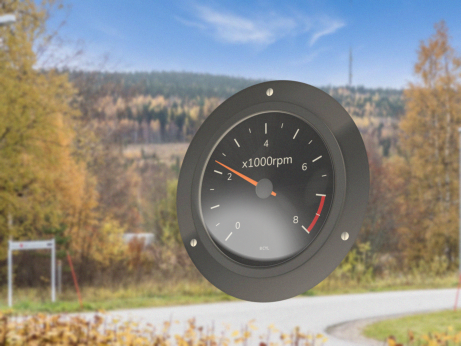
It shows 2250,rpm
